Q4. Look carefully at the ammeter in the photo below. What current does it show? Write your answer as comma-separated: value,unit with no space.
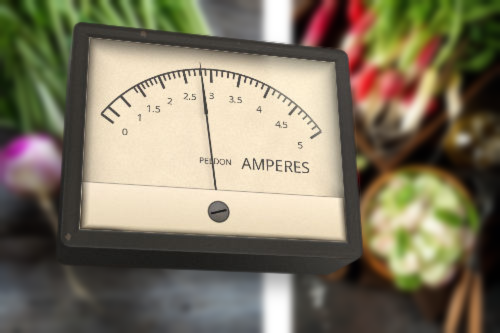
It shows 2.8,A
